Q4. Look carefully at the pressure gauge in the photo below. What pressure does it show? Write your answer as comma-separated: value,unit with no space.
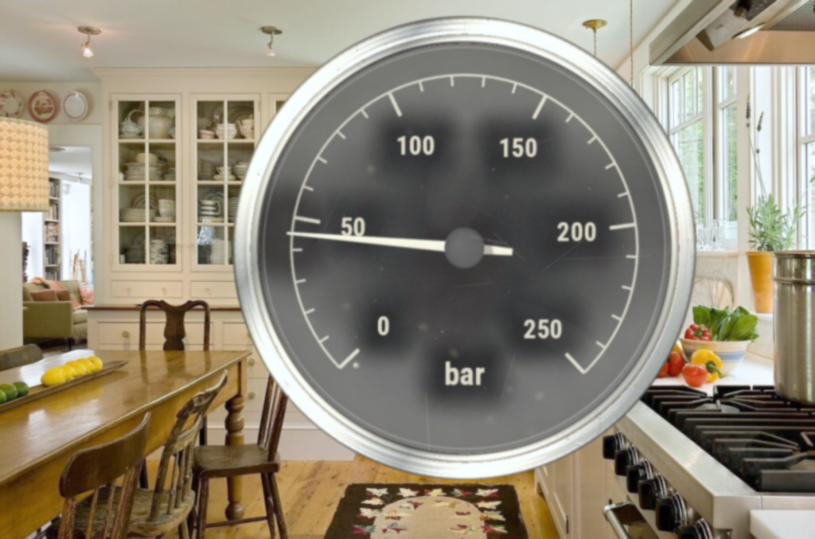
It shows 45,bar
